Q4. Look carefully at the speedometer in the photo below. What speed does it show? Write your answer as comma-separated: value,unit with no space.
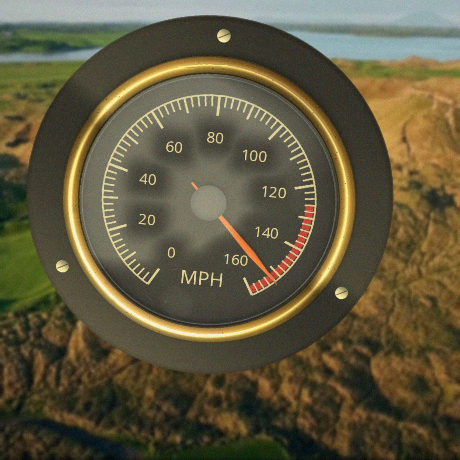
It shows 152,mph
